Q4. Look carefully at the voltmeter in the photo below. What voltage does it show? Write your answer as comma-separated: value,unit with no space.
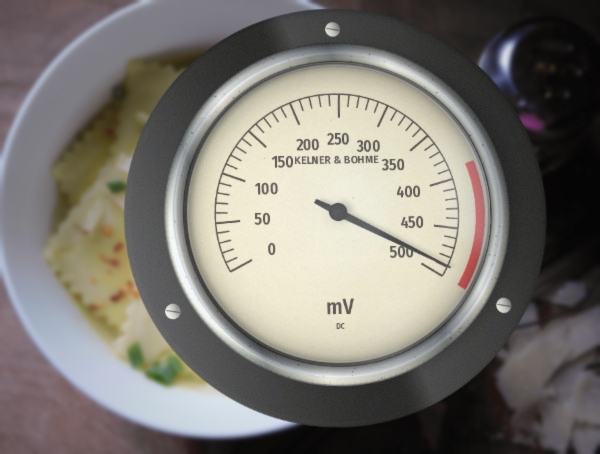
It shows 490,mV
